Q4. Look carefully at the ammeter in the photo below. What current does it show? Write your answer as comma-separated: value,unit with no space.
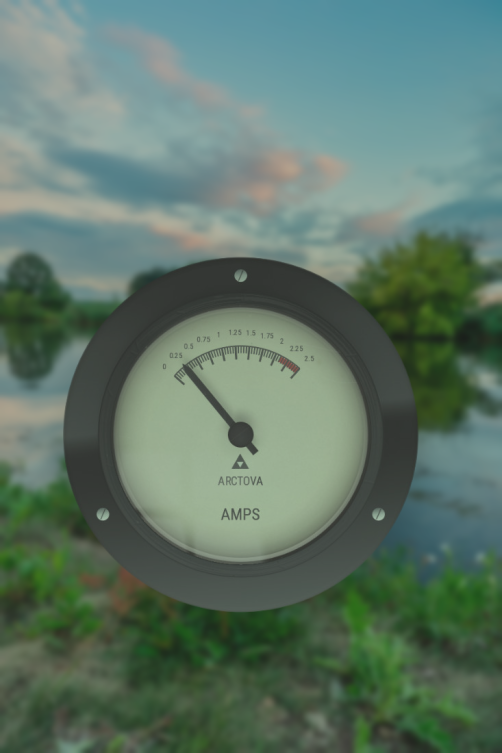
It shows 0.25,A
